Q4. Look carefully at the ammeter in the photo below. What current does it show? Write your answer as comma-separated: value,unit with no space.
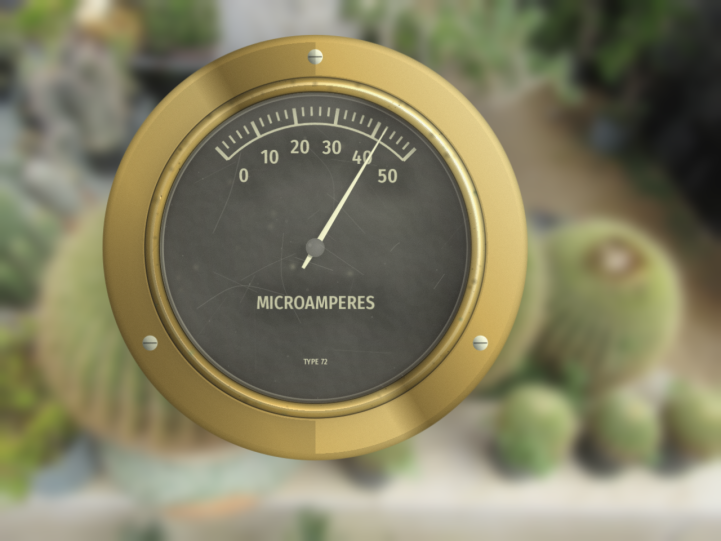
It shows 42,µA
